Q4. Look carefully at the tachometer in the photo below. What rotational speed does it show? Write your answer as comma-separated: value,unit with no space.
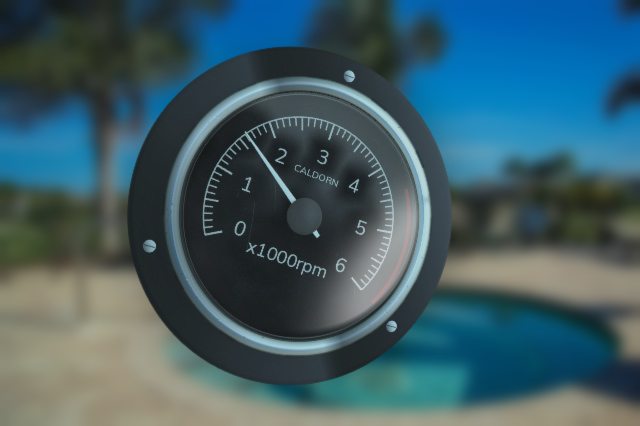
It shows 1600,rpm
